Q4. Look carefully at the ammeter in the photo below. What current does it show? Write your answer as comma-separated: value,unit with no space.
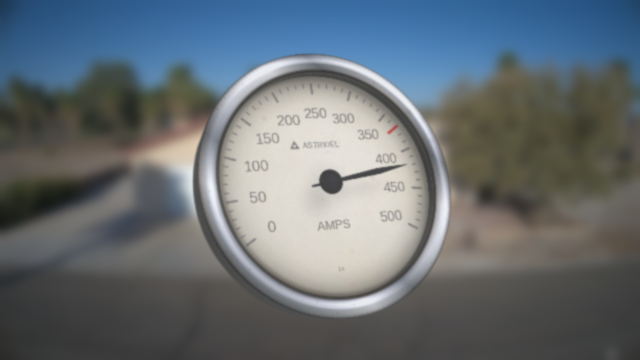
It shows 420,A
